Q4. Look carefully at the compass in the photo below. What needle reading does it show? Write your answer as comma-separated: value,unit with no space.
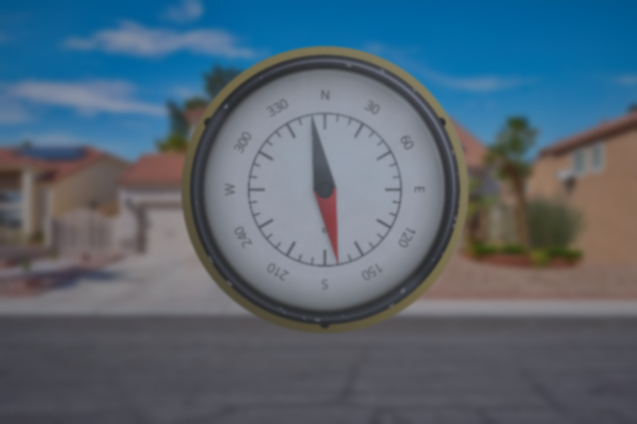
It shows 170,°
